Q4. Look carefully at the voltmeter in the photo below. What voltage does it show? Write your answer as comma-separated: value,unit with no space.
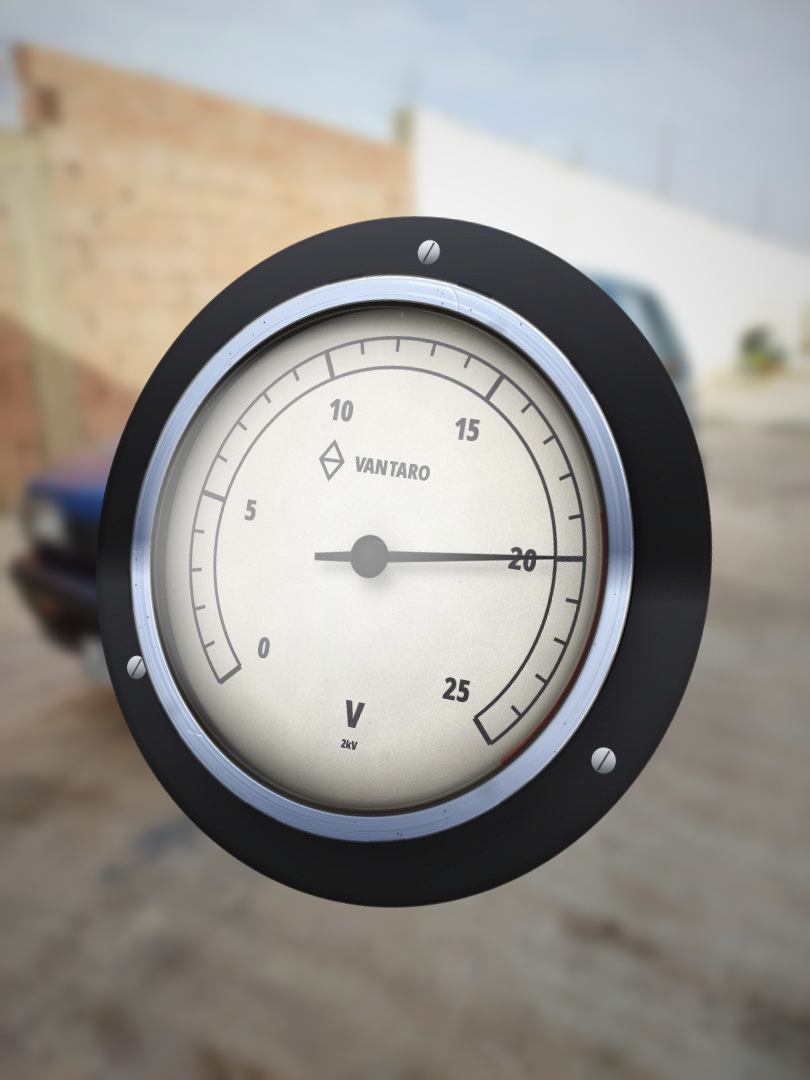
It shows 20,V
